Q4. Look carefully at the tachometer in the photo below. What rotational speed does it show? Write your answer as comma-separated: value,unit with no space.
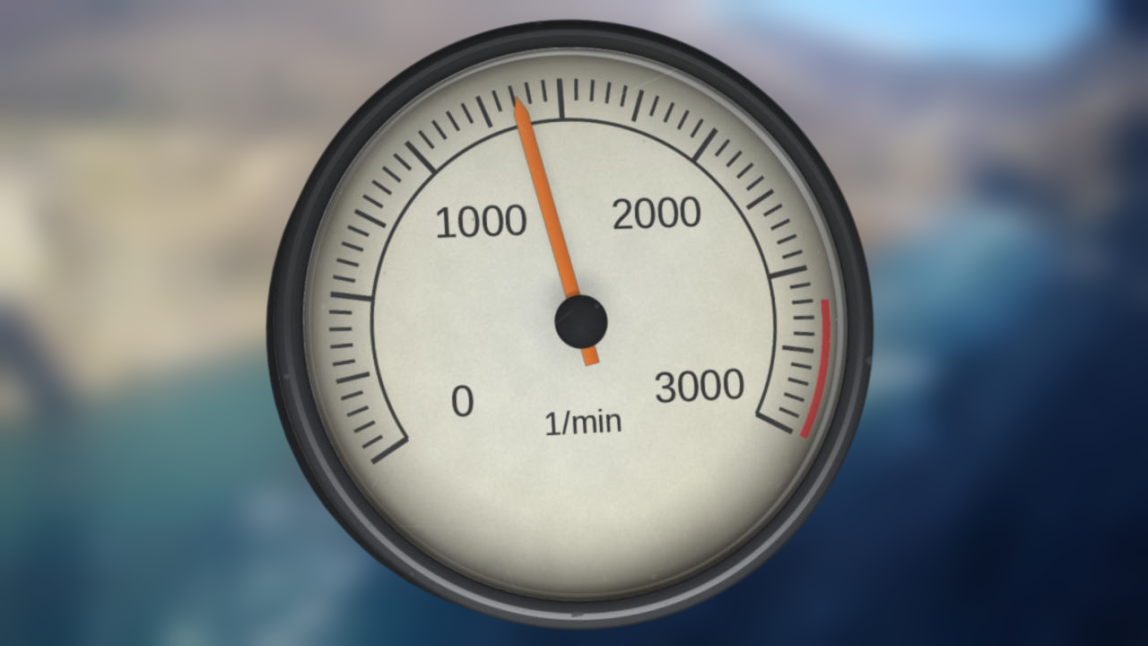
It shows 1350,rpm
